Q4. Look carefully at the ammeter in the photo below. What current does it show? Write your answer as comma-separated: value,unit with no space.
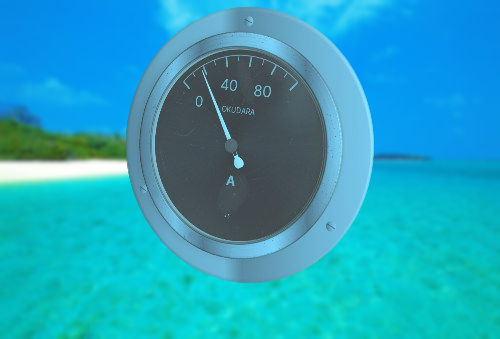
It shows 20,A
